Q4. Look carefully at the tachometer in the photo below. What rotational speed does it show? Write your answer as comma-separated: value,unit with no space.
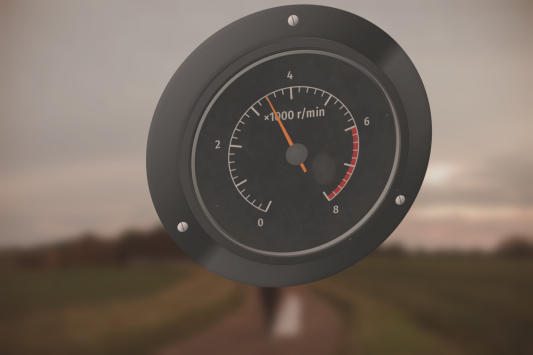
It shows 3400,rpm
